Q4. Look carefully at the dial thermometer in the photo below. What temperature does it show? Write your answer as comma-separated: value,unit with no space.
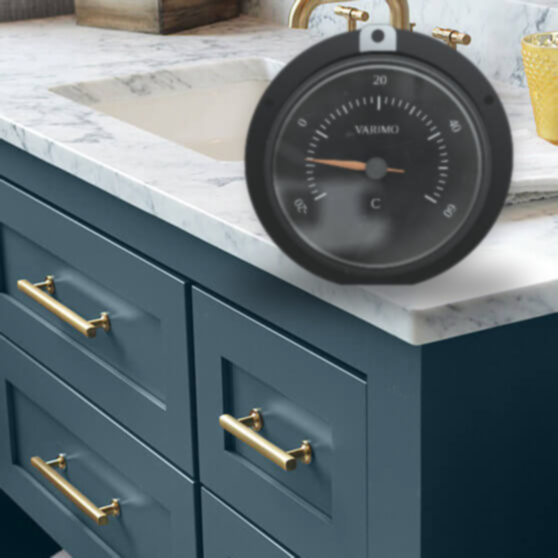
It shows -8,°C
